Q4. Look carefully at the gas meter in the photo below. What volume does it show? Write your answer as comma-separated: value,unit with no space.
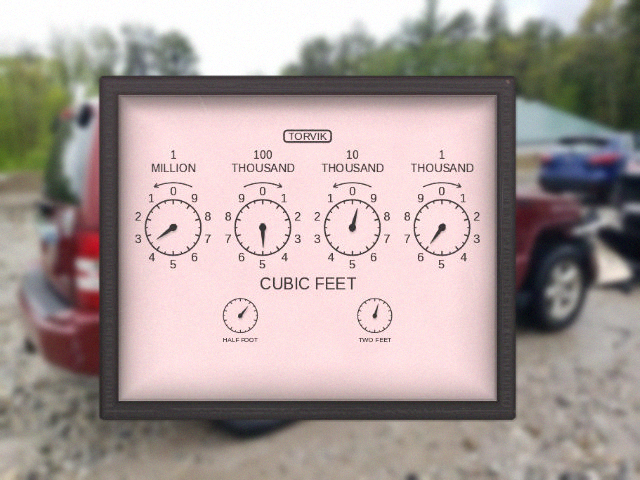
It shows 349600,ft³
